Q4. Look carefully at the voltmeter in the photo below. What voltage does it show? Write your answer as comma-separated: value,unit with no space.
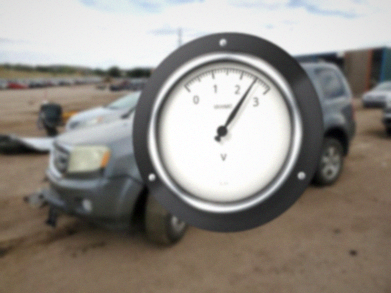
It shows 2.5,V
